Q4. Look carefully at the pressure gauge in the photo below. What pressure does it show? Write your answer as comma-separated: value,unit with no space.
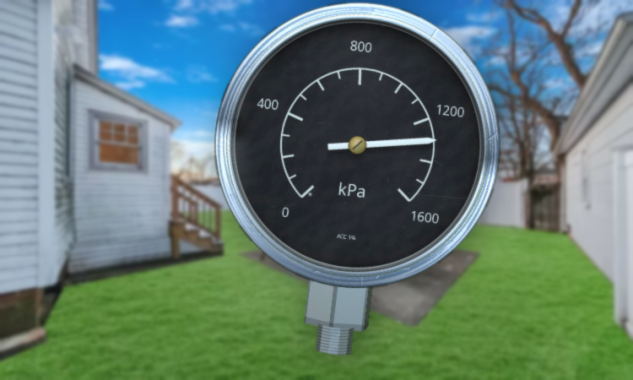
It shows 1300,kPa
